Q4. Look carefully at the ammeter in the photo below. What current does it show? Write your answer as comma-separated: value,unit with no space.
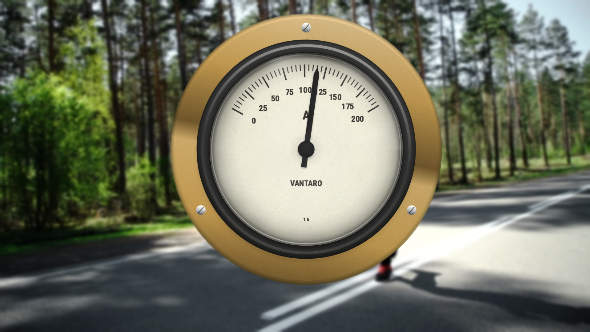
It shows 115,A
